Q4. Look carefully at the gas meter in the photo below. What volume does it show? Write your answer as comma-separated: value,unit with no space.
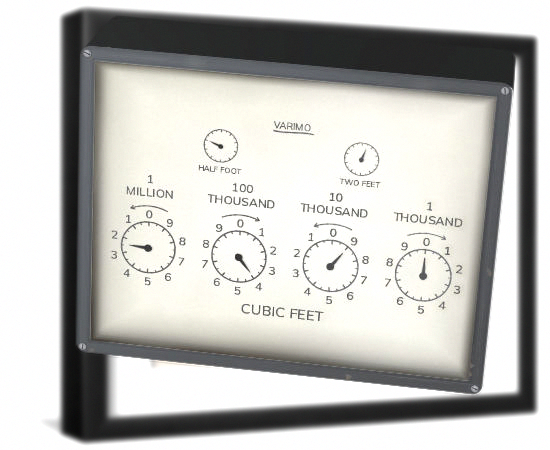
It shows 239000,ft³
